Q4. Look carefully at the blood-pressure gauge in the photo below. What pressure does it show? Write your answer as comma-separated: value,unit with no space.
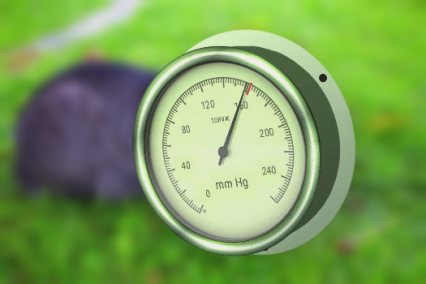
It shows 160,mmHg
